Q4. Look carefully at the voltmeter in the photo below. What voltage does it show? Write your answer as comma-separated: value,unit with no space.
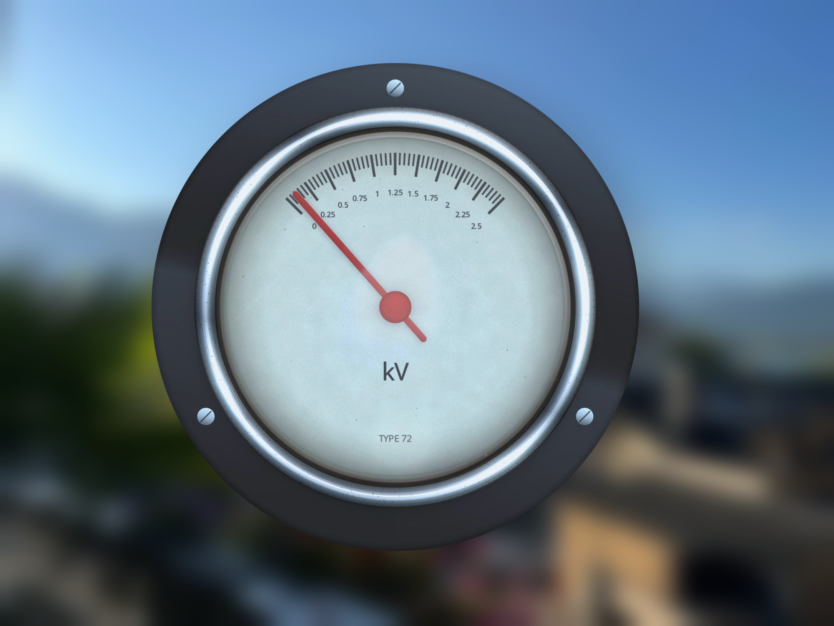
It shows 0.1,kV
